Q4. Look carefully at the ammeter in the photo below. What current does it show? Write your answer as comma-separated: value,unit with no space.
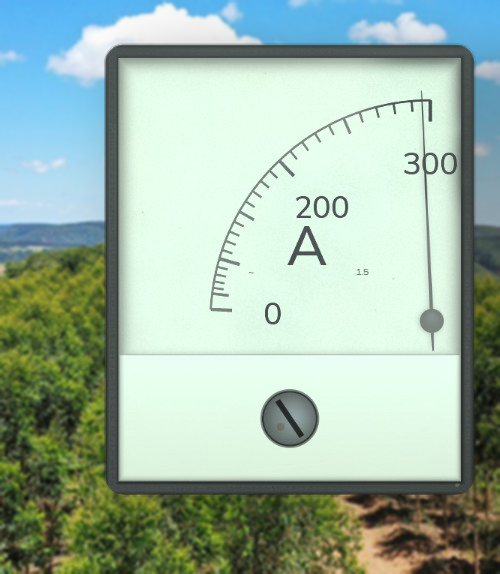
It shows 295,A
